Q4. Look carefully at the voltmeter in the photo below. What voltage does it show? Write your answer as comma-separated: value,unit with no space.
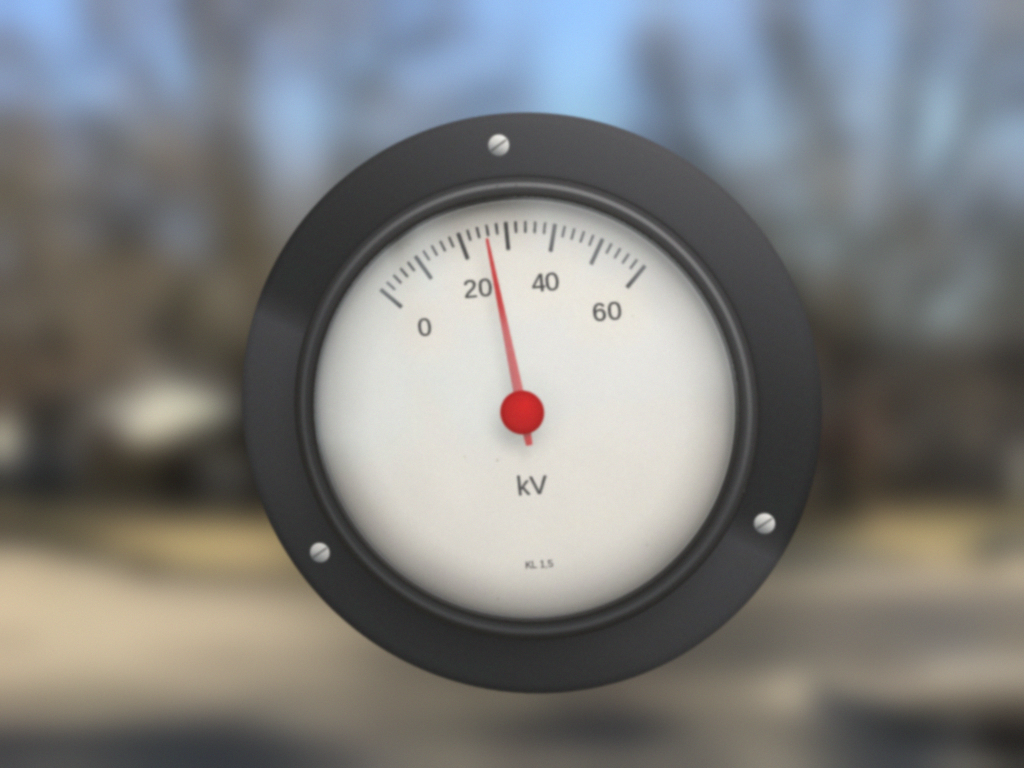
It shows 26,kV
